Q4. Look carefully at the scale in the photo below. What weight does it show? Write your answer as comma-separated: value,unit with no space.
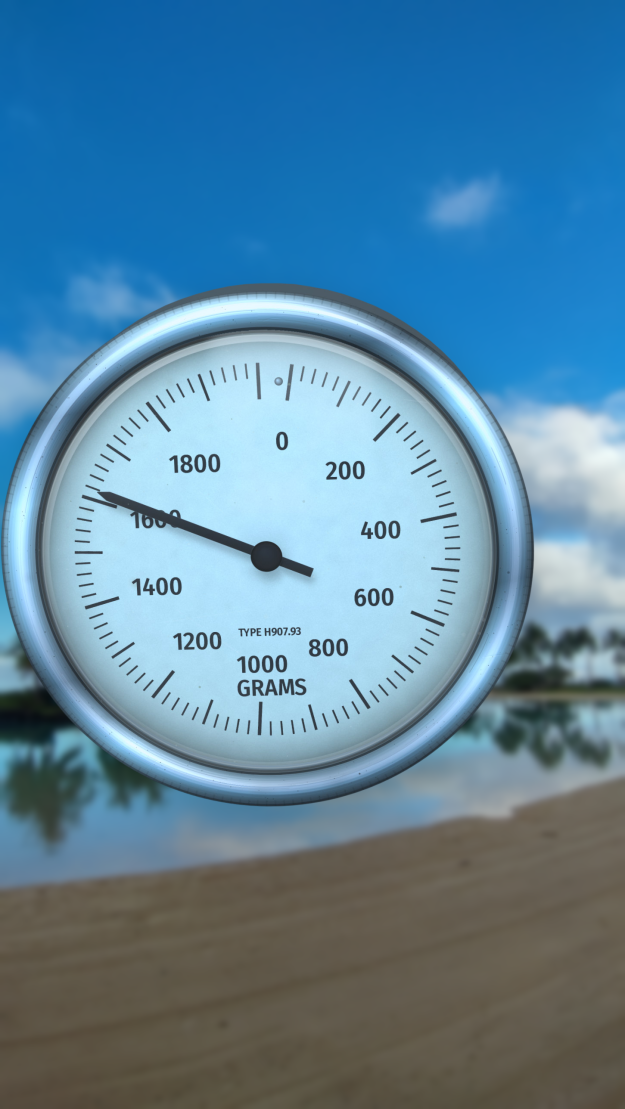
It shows 1620,g
